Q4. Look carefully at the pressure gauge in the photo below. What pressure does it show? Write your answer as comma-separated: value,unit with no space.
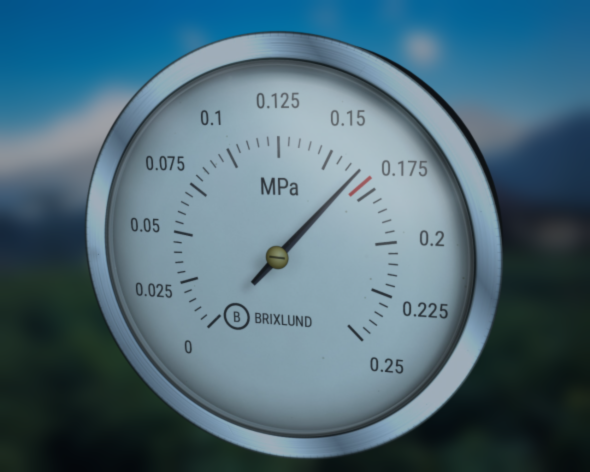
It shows 0.165,MPa
